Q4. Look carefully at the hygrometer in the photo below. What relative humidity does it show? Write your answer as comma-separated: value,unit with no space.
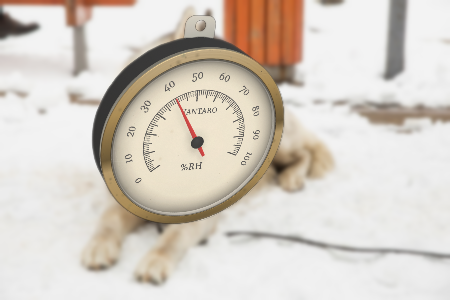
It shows 40,%
